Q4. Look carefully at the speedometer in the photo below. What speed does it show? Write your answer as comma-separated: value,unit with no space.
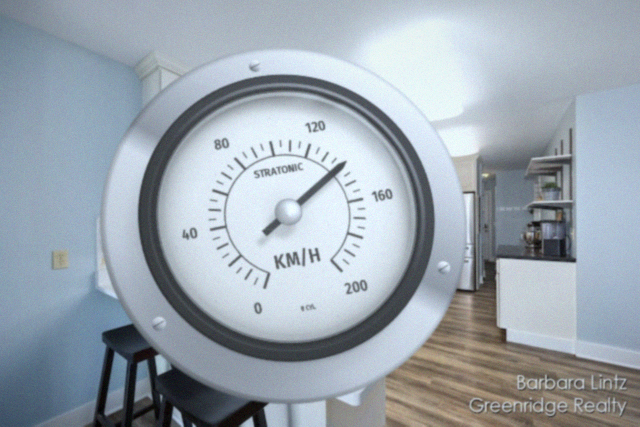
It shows 140,km/h
